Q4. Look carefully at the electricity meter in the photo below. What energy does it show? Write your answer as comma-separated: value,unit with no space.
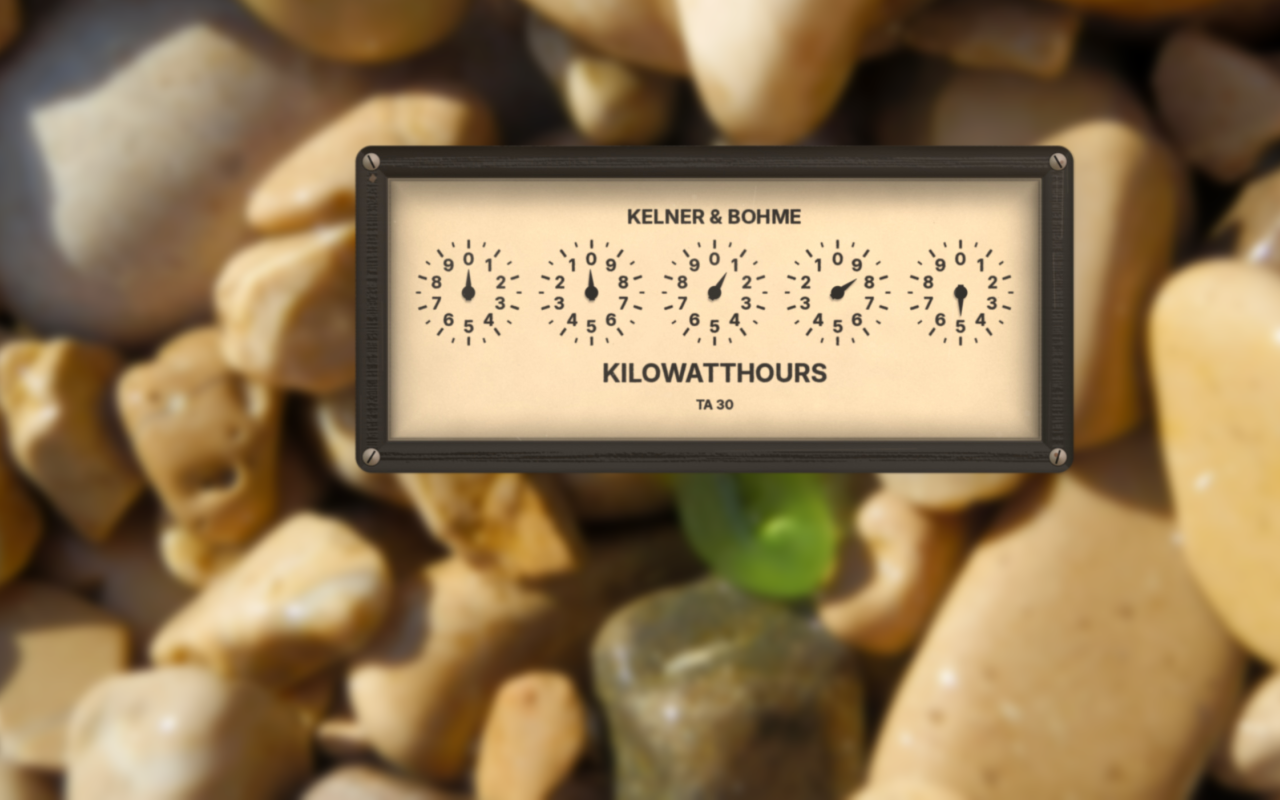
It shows 85,kWh
